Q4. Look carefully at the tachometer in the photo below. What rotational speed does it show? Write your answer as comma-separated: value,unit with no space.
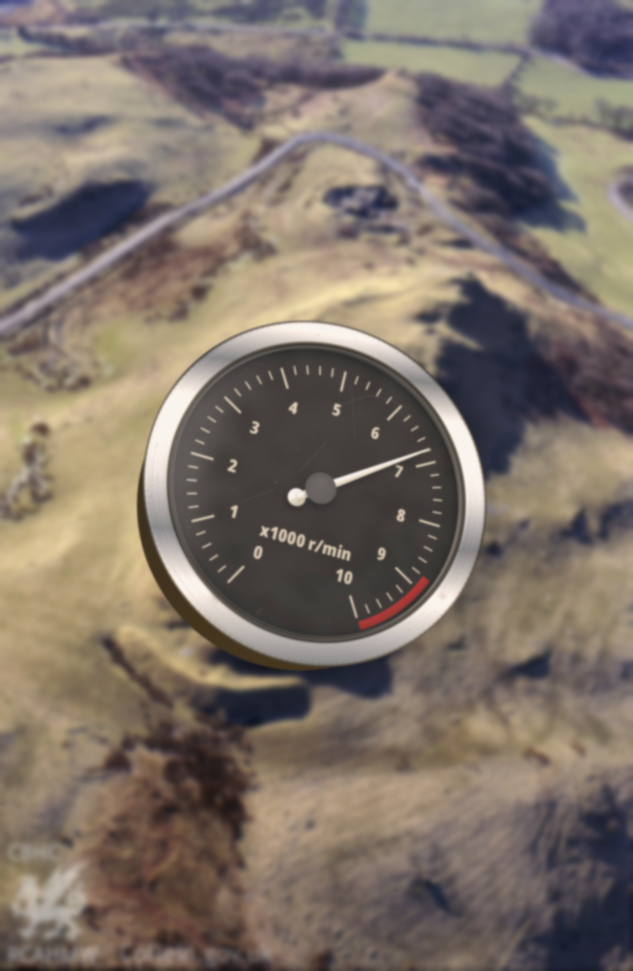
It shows 6800,rpm
